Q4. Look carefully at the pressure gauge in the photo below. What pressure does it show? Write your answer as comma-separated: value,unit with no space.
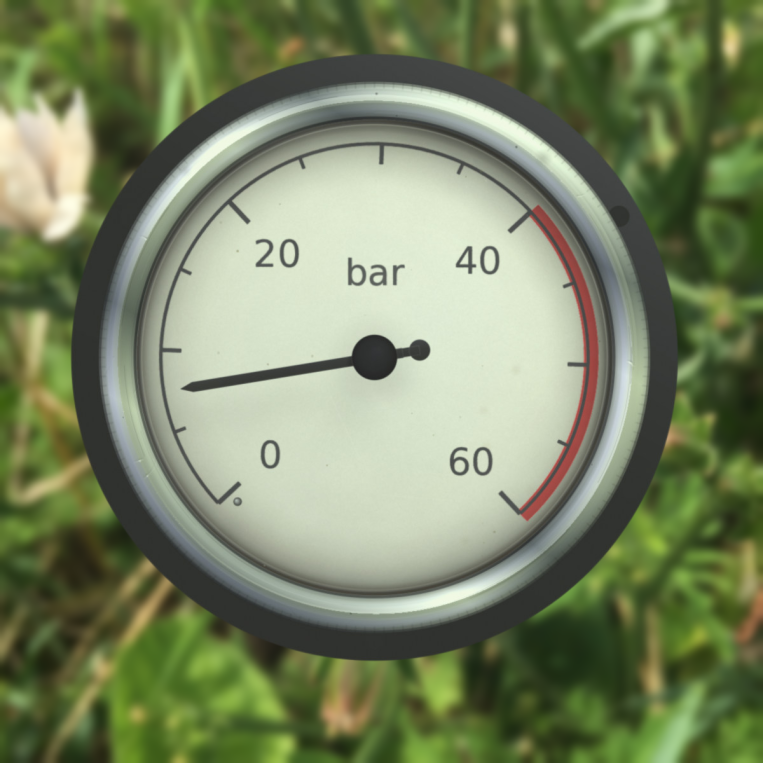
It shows 7.5,bar
